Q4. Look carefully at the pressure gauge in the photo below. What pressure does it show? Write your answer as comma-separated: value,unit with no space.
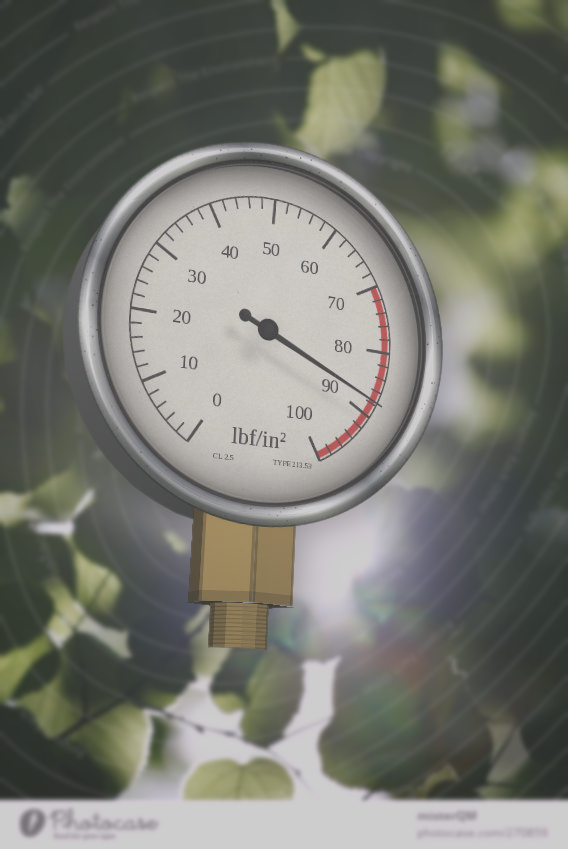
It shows 88,psi
